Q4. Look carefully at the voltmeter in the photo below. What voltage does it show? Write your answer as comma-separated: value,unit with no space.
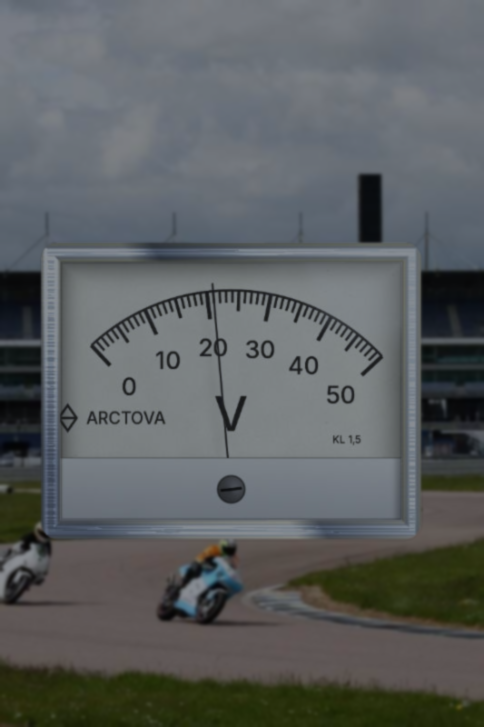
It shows 21,V
